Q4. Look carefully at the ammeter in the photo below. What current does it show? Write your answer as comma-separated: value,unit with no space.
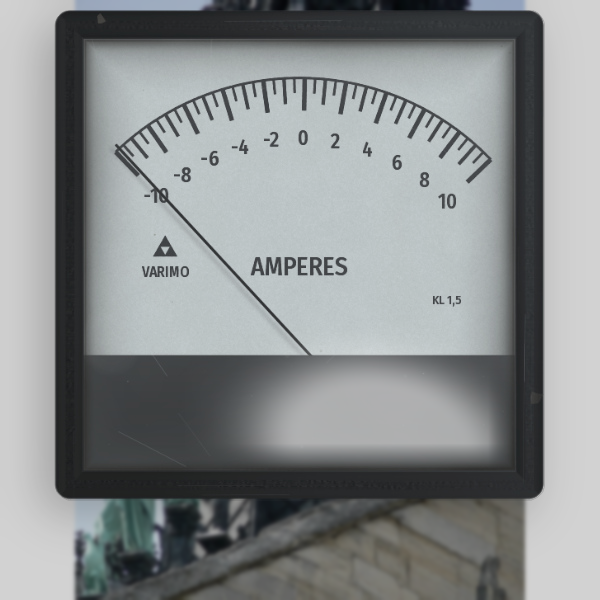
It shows -9.75,A
